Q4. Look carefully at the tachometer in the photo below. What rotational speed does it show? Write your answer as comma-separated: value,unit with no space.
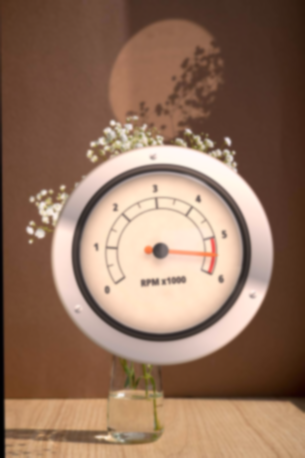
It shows 5500,rpm
